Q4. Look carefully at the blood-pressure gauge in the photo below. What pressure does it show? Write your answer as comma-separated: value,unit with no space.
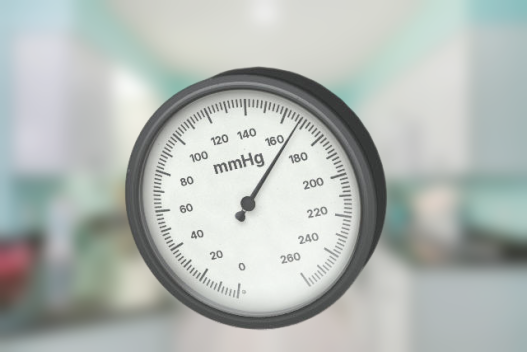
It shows 168,mmHg
